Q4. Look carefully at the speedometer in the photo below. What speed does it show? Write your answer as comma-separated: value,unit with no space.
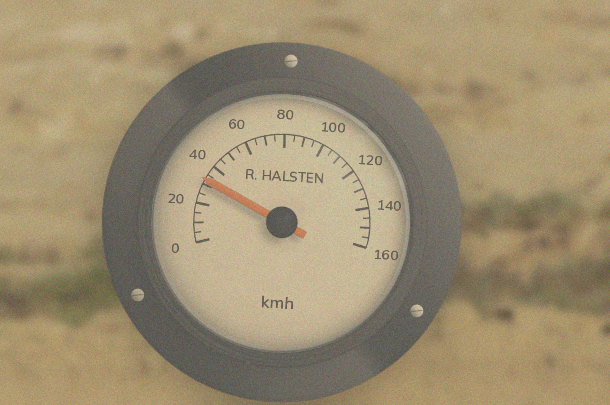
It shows 32.5,km/h
